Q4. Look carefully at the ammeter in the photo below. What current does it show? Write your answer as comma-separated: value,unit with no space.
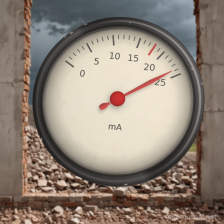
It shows 24,mA
